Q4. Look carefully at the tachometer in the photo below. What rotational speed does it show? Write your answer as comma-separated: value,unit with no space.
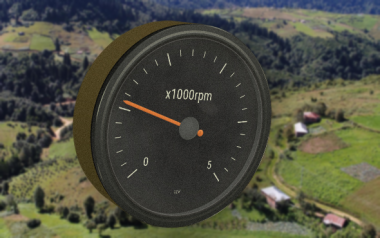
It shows 1100,rpm
